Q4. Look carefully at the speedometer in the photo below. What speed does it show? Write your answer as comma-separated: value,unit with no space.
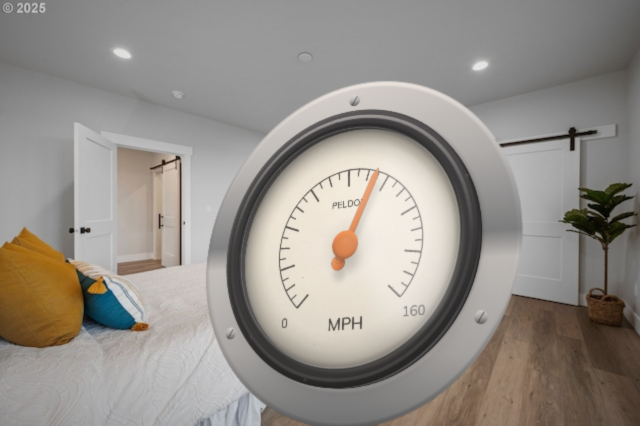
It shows 95,mph
